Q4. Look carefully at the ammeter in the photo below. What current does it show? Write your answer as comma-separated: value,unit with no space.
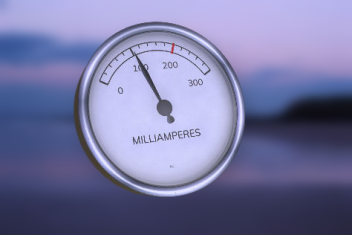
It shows 100,mA
